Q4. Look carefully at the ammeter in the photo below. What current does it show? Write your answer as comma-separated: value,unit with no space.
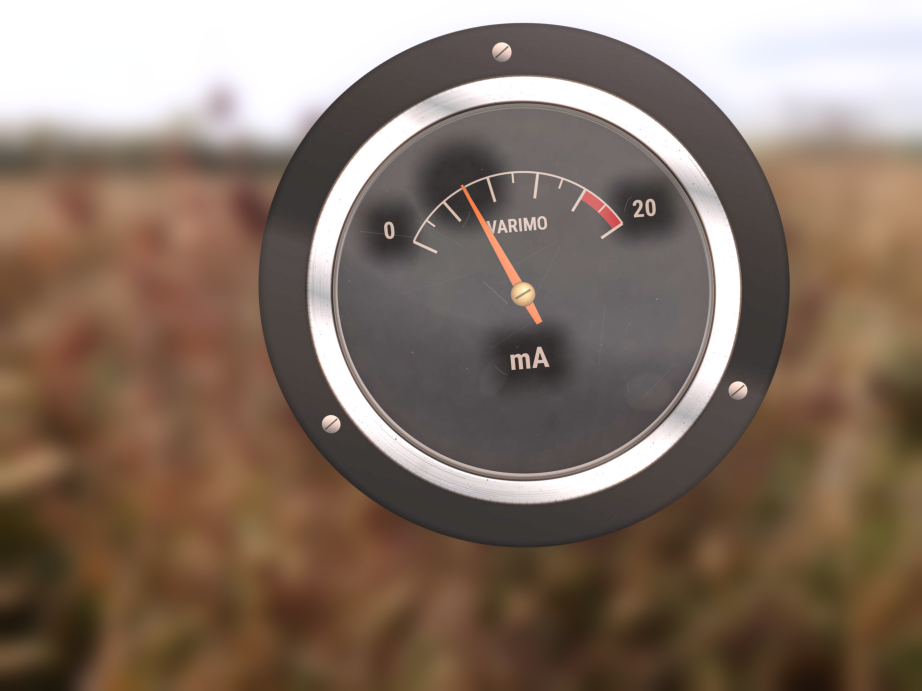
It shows 6,mA
